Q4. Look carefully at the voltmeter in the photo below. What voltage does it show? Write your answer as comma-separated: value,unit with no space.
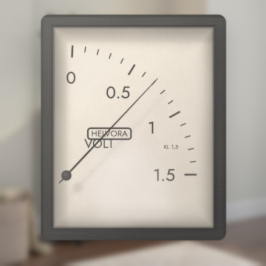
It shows 0.7,V
